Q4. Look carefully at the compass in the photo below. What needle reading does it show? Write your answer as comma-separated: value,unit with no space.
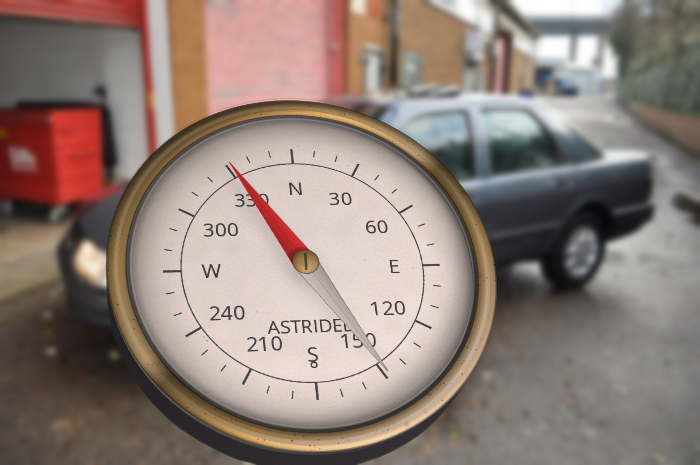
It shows 330,°
